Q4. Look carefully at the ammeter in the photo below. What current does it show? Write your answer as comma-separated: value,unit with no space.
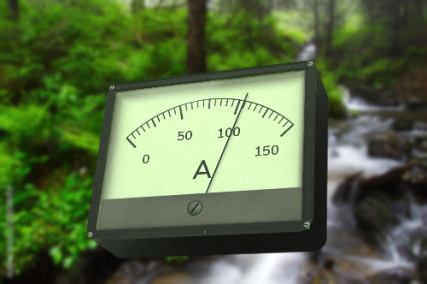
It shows 105,A
